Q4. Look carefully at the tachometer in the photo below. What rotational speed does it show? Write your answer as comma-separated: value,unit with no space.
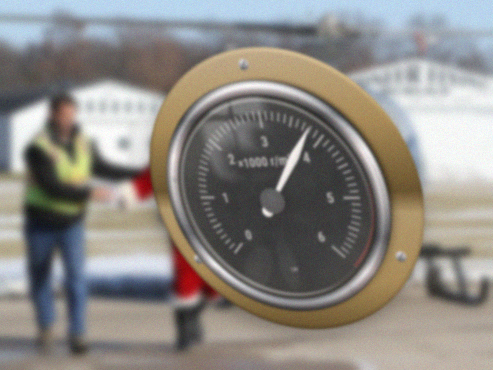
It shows 3800,rpm
